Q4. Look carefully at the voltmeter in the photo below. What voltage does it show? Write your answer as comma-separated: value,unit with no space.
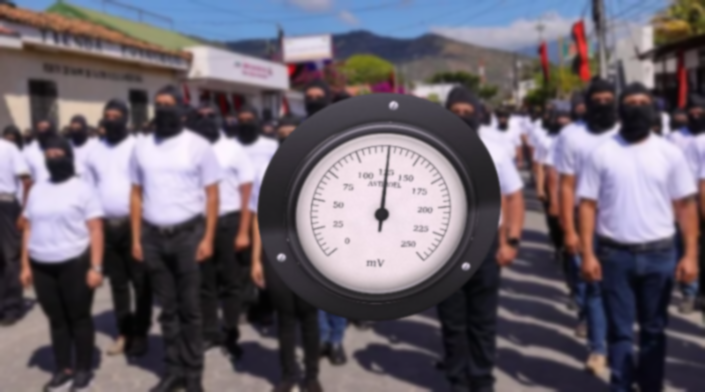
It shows 125,mV
